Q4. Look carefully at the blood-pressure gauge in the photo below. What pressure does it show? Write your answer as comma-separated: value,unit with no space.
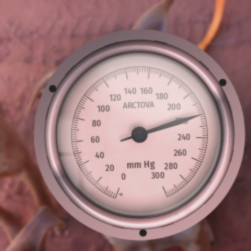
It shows 220,mmHg
